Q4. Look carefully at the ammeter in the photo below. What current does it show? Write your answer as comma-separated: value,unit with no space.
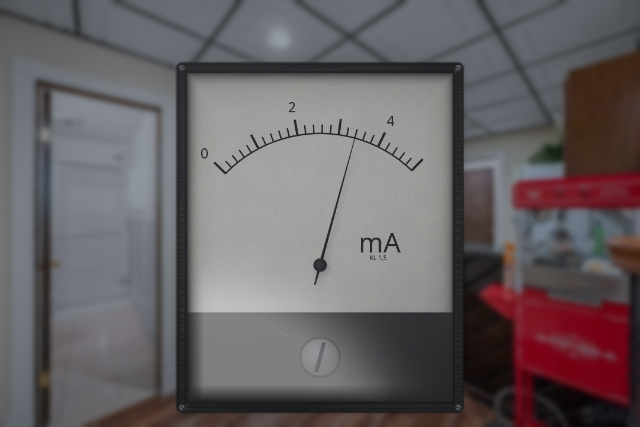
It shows 3.4,mA
